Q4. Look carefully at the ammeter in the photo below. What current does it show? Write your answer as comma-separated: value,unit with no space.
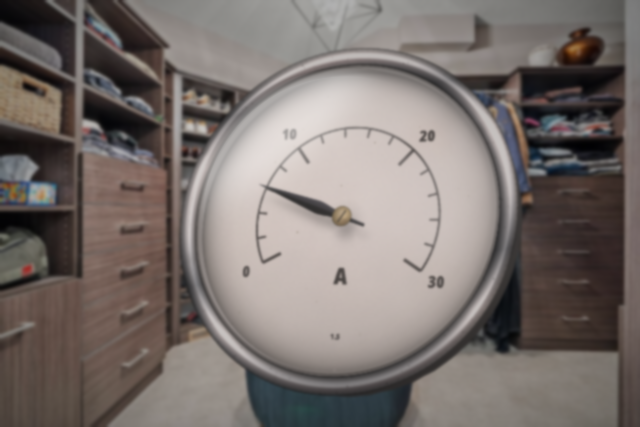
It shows 6,A
